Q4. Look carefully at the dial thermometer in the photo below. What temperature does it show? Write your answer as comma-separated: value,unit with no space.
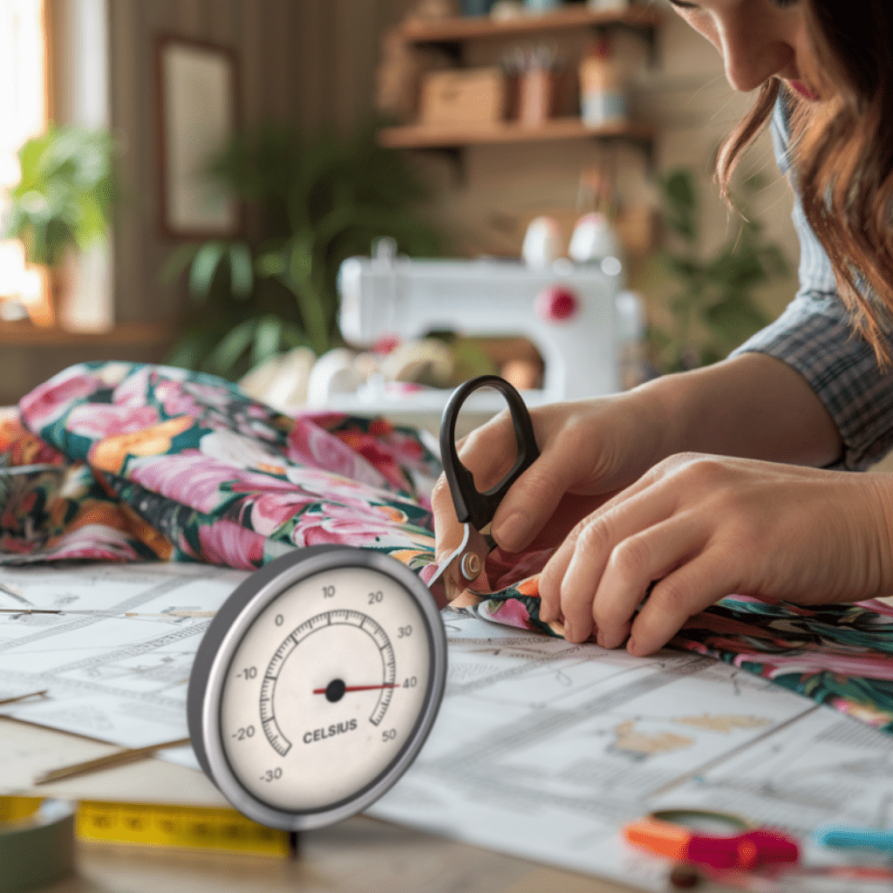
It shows 40,°C
